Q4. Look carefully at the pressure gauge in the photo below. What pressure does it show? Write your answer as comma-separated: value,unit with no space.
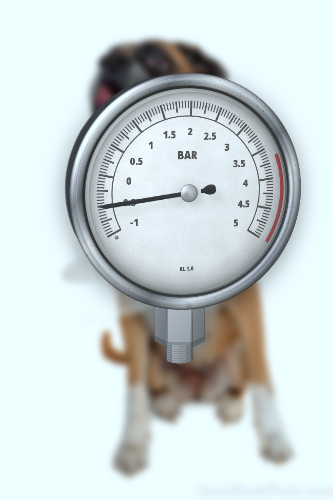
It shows -0.5,bar
